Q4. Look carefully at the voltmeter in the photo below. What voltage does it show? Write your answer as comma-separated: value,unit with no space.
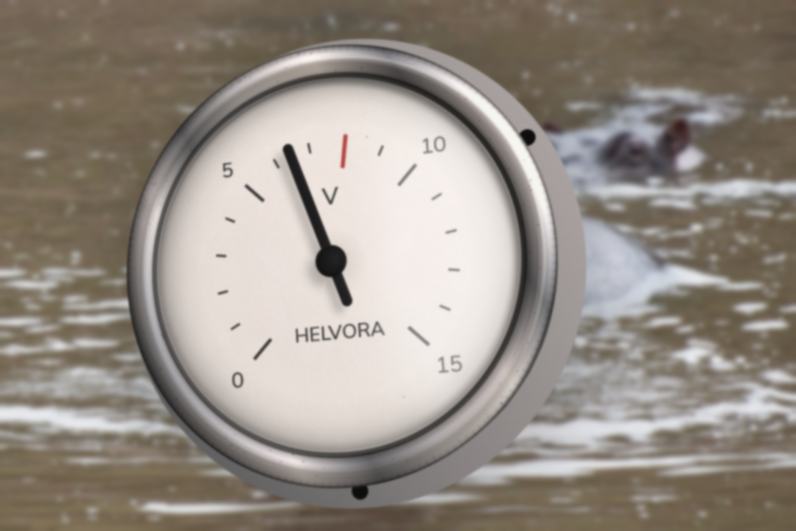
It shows 6.5,V
